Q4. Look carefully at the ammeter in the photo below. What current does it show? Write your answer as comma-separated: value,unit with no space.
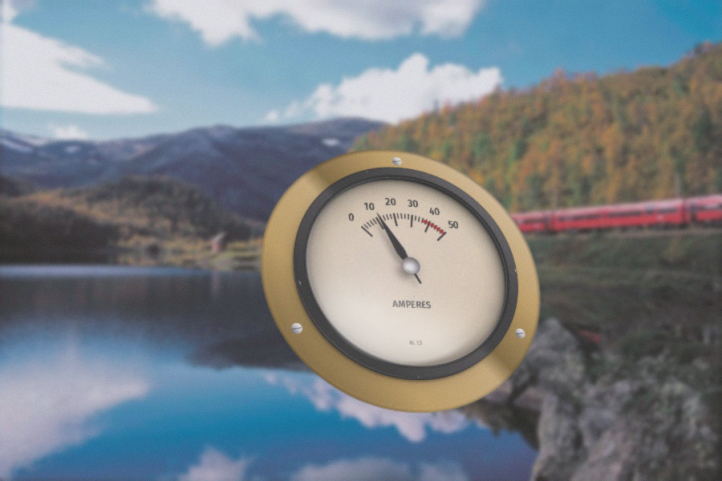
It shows 10,A
